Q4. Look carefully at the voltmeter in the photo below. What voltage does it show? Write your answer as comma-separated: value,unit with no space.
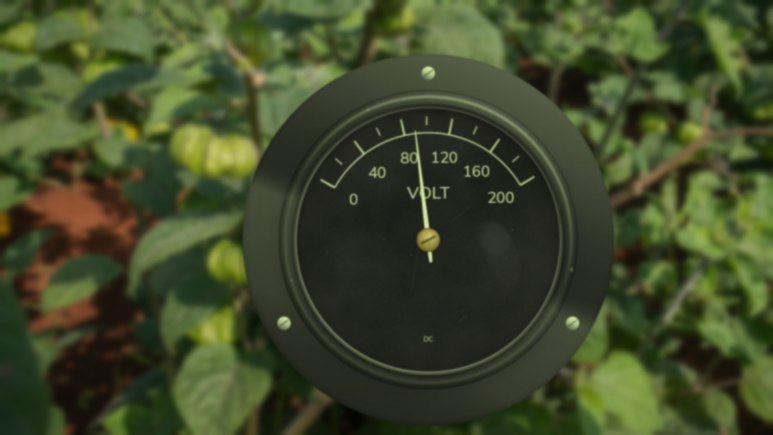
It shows 90,V
